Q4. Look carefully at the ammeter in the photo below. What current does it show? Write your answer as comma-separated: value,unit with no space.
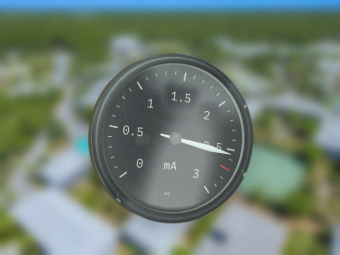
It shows 2.55,mA
